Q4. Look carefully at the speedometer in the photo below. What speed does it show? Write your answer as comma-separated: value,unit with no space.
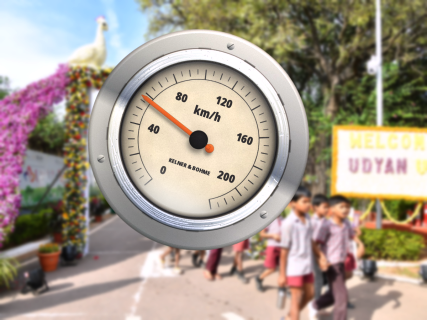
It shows 57.5,km/h
